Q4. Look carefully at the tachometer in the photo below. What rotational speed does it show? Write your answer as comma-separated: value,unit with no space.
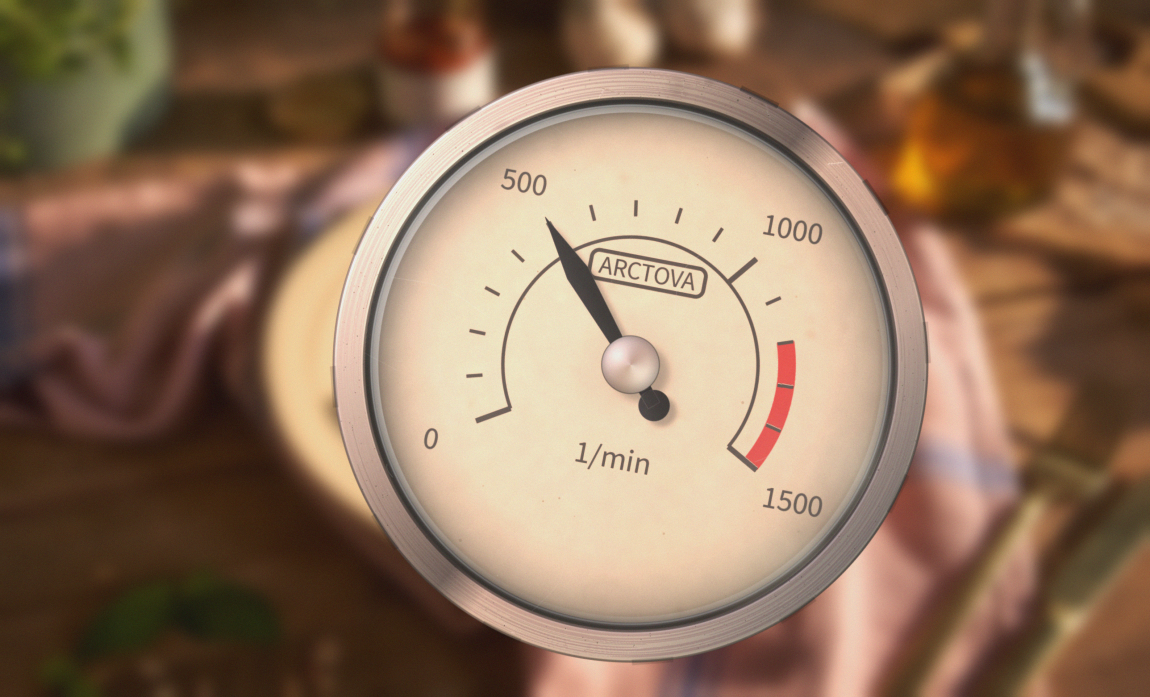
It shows 500,rpm
